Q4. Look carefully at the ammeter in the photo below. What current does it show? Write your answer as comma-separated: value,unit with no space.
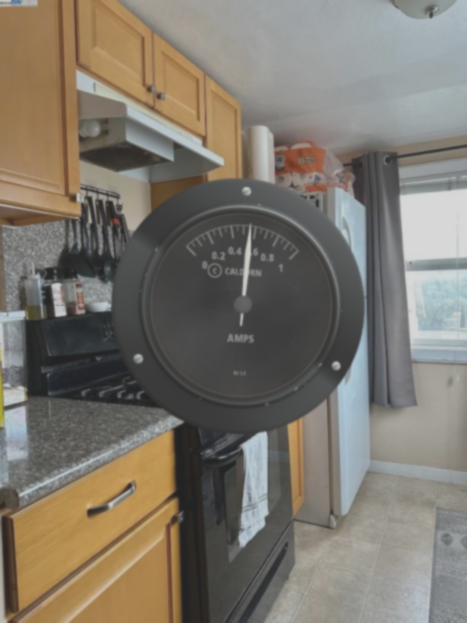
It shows 0.55,A
